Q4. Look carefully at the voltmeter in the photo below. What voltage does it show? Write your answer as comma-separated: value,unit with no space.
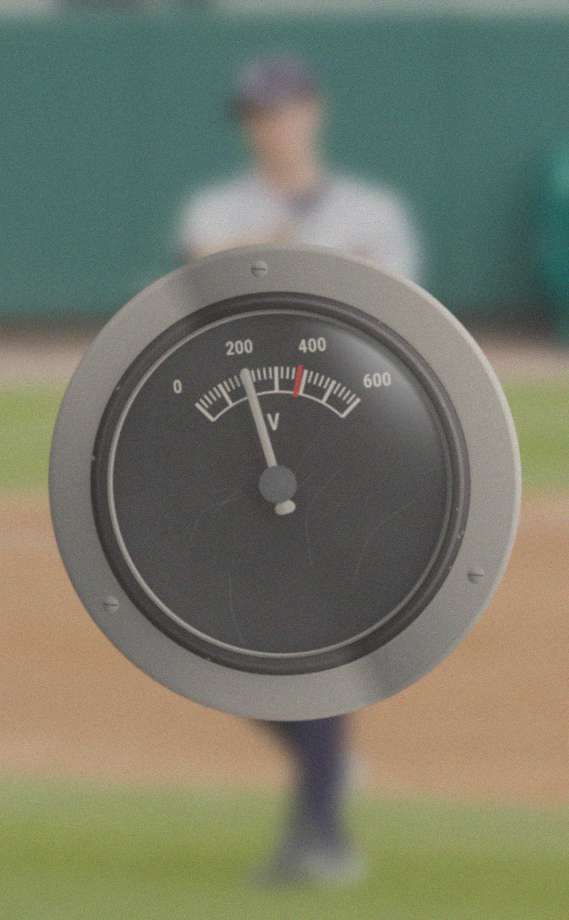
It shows 200,V
